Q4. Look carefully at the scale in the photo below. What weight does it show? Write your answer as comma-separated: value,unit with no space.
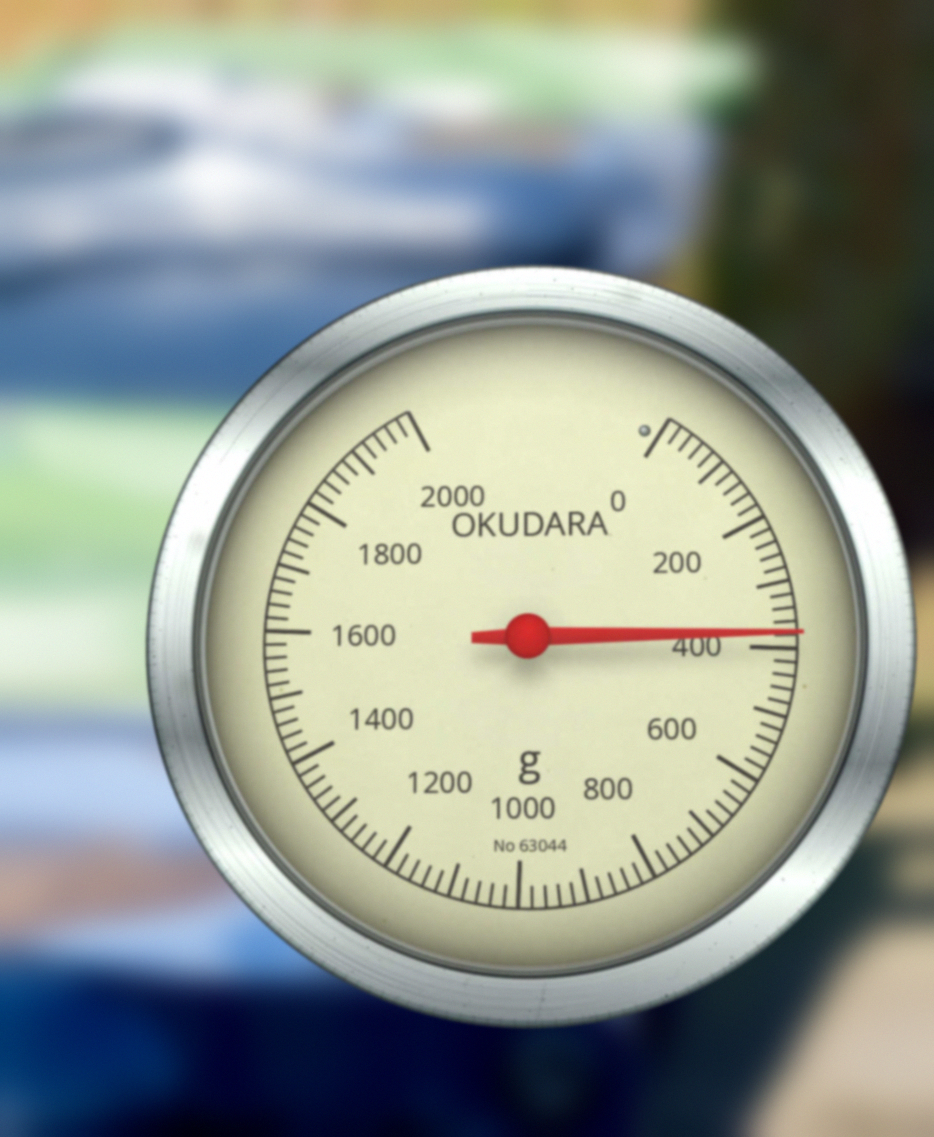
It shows 380,g
